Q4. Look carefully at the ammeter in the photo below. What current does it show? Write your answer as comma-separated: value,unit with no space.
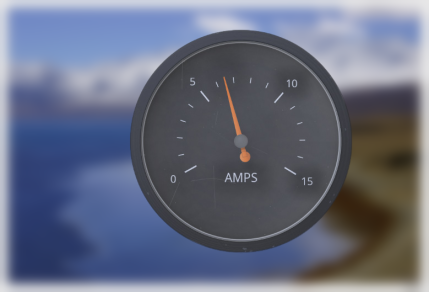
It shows 6.5,A
